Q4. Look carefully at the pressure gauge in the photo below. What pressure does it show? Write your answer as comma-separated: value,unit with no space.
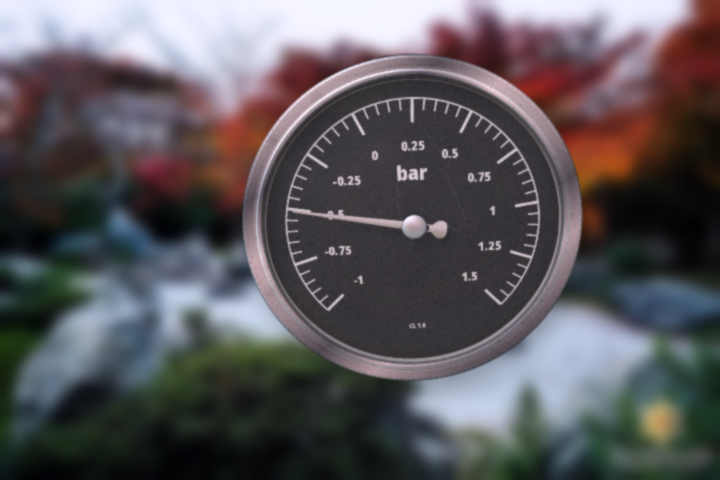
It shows -0.5,bar
